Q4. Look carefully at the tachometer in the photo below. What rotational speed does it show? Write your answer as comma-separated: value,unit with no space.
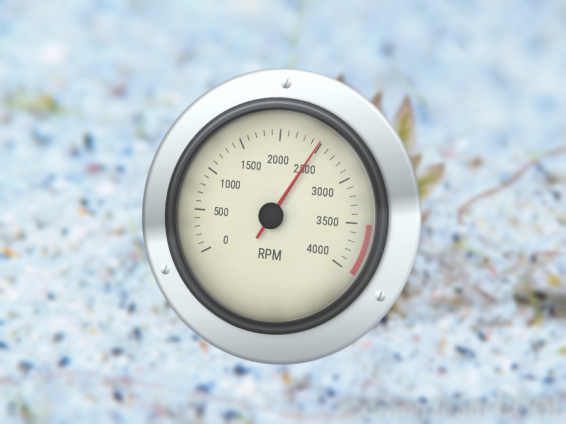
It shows 2500,rpm
